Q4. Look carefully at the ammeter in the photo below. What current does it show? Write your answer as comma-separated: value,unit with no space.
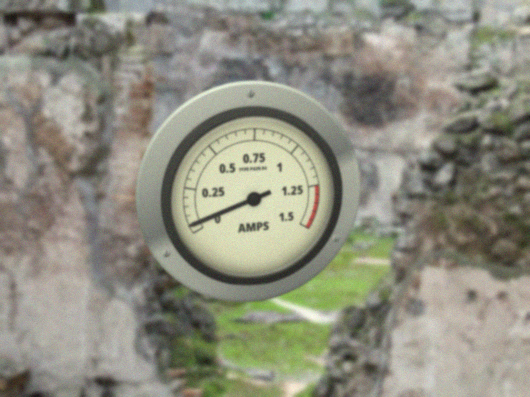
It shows 0.05,A
